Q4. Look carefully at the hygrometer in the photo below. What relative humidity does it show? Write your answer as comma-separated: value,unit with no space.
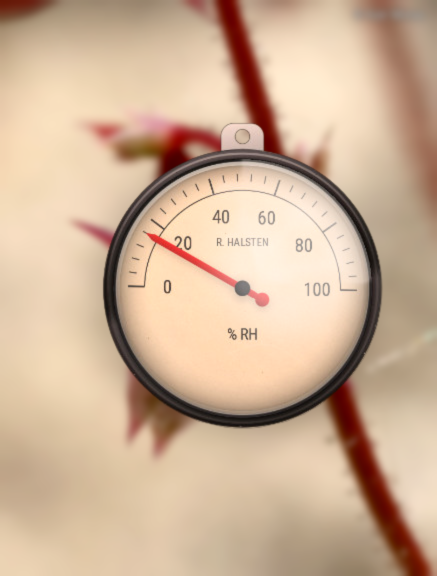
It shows 16,%
